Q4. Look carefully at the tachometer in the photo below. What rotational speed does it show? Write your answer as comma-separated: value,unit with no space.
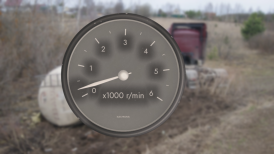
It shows 250,rpm
